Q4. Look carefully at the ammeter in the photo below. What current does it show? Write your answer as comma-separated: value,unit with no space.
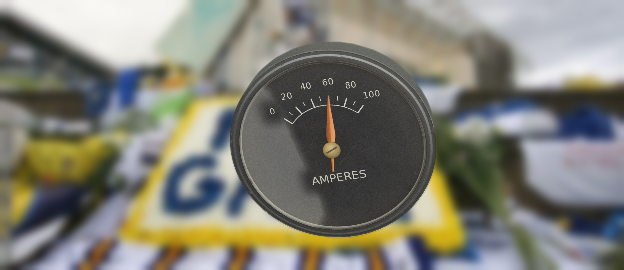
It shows 60,A
